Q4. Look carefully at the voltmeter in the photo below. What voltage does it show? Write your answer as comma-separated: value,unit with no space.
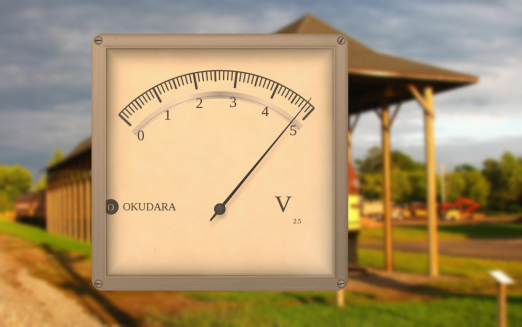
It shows 4.8,V
